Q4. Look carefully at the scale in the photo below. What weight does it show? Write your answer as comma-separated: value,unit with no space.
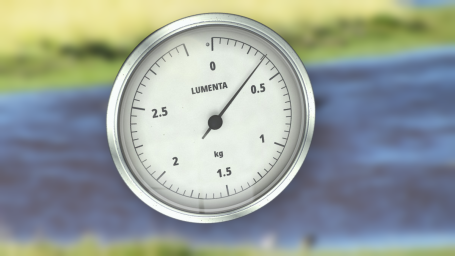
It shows 0.35,kg
